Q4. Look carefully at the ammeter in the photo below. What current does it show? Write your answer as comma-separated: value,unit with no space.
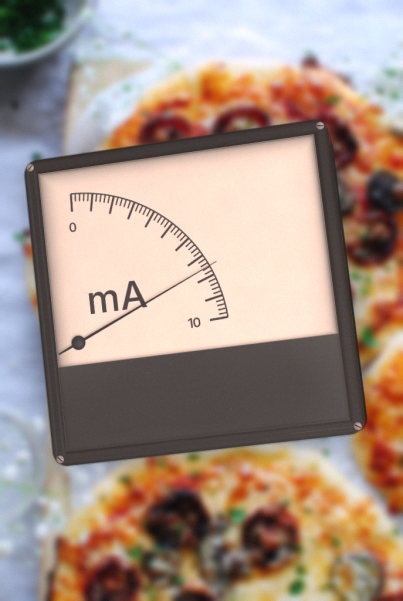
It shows 7.6,mA
